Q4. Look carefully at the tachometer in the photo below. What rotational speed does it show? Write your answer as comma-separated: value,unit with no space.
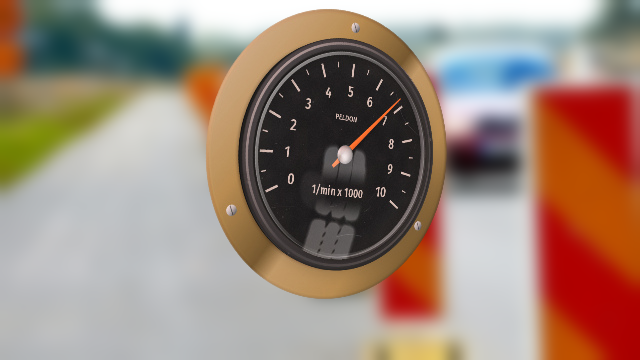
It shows 6750,rpm
